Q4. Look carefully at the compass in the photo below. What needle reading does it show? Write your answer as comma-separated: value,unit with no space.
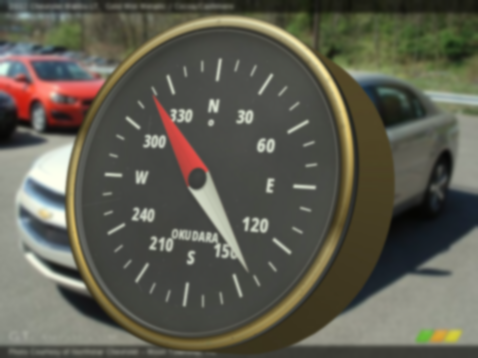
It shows 320,°
